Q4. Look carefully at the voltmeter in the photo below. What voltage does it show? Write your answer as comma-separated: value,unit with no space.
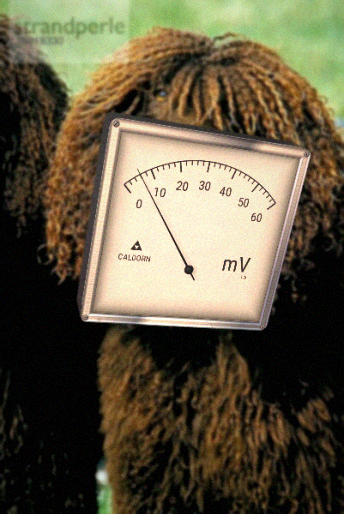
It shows 6,mV
